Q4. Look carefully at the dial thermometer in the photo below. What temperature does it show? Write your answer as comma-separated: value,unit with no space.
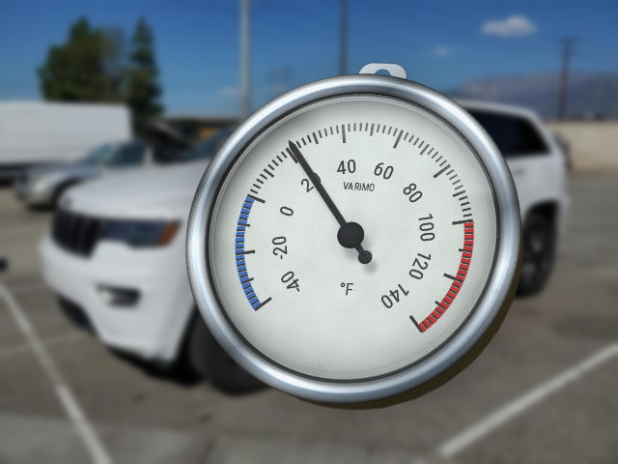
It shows 22,°F
